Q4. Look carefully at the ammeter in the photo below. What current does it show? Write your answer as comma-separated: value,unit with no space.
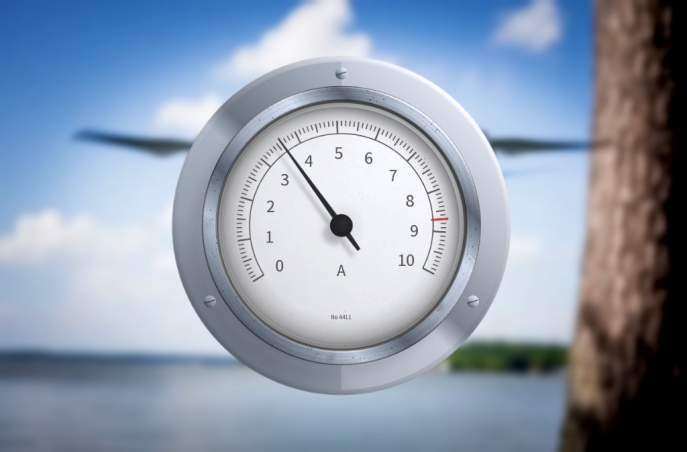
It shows 3.6,A
